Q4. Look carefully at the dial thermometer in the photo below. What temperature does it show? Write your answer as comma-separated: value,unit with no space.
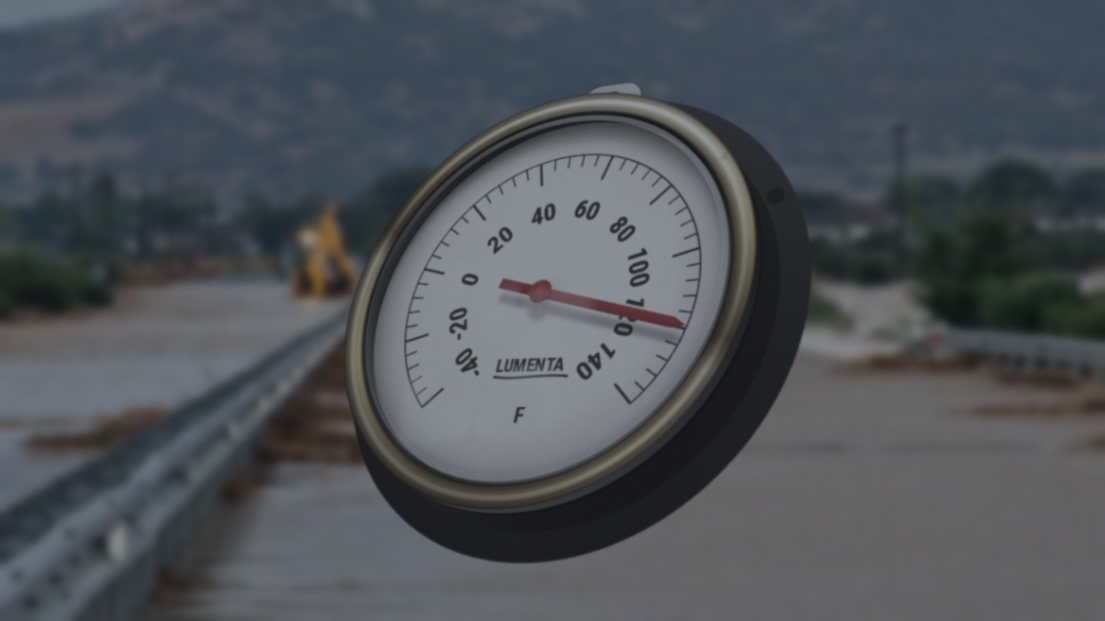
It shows 120,°F
